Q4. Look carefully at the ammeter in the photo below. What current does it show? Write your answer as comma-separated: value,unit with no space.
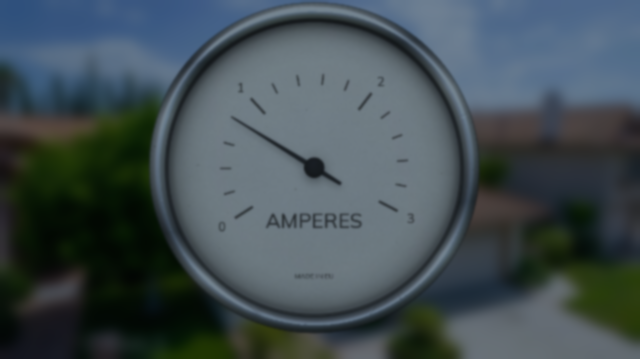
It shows 0.8,A
